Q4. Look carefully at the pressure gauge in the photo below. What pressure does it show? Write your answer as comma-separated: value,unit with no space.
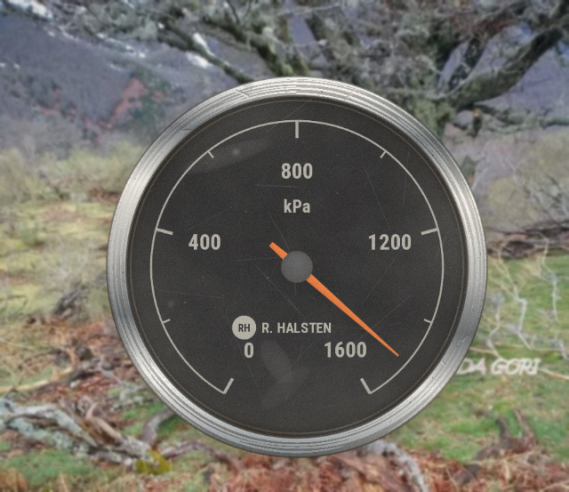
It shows 1500,kPa
